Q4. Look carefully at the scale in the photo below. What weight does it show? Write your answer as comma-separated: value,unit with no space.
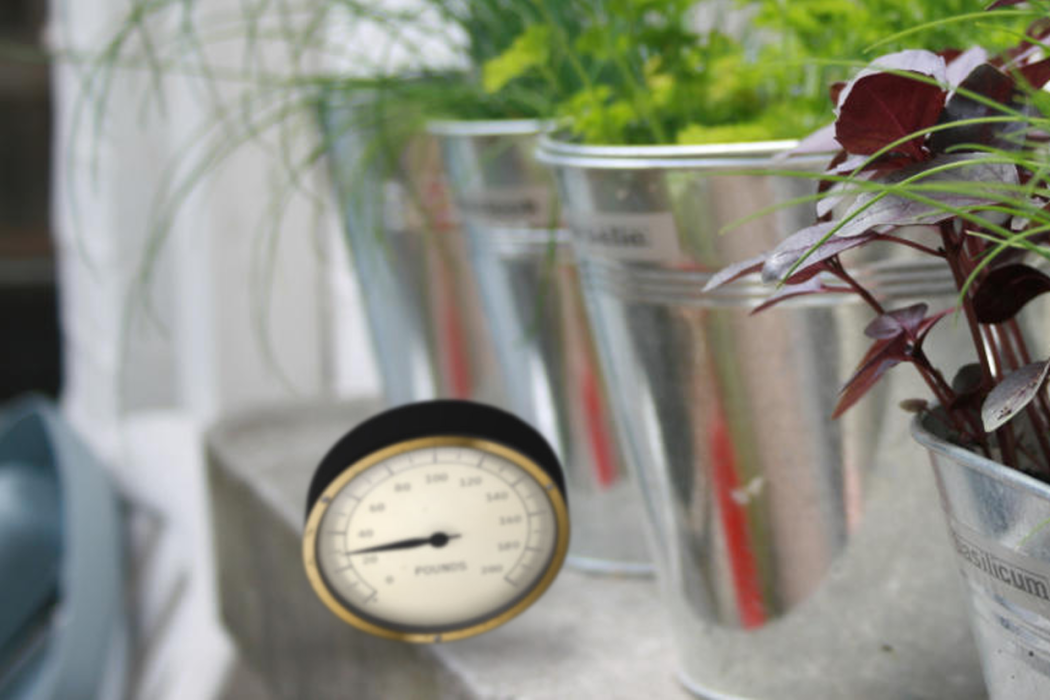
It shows 30,lb
